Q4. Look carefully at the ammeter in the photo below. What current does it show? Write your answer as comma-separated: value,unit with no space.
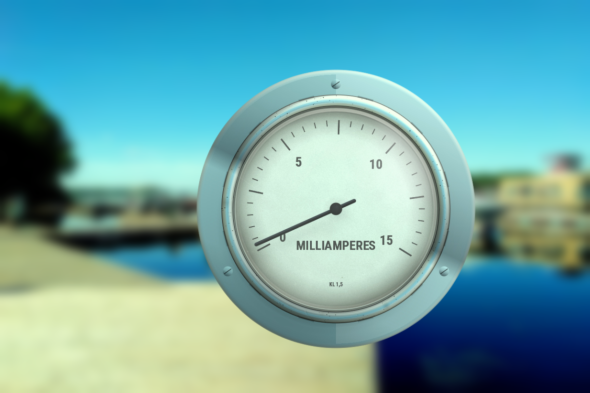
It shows 0.25,mA
